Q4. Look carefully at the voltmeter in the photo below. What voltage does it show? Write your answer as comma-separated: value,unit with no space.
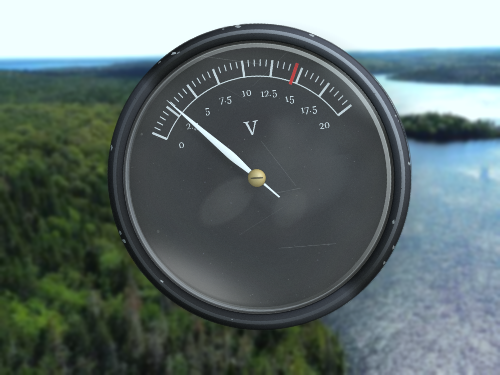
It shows 3,V
